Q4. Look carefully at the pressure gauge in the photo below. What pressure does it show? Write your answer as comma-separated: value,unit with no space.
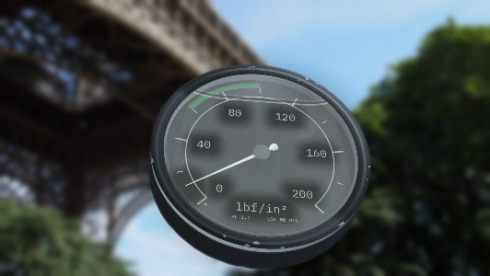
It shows 10,psi
